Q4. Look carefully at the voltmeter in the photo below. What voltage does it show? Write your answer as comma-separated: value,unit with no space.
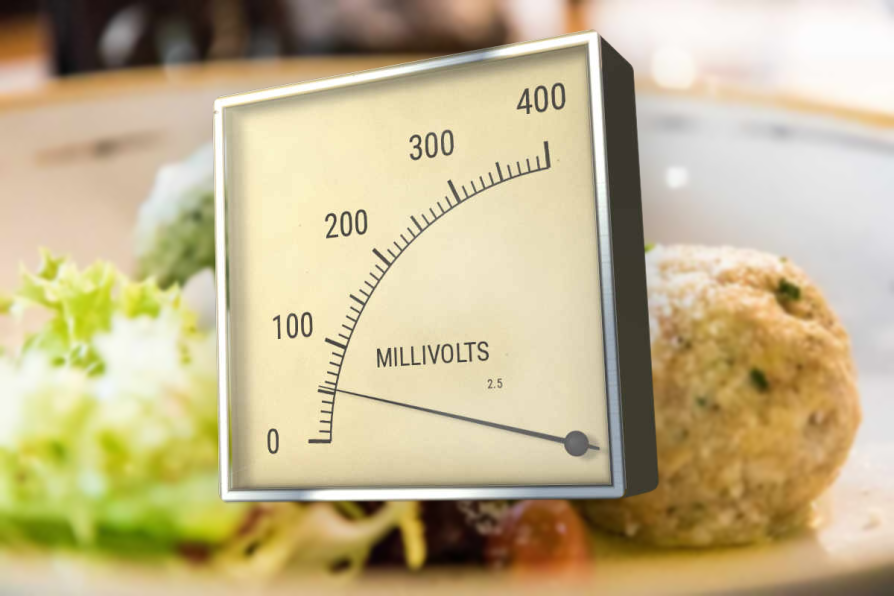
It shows 55,mV
